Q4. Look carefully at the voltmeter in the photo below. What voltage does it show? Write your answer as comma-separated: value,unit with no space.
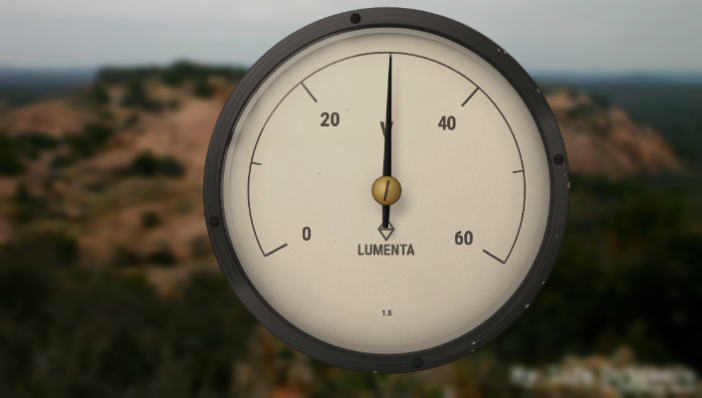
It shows 30,V
